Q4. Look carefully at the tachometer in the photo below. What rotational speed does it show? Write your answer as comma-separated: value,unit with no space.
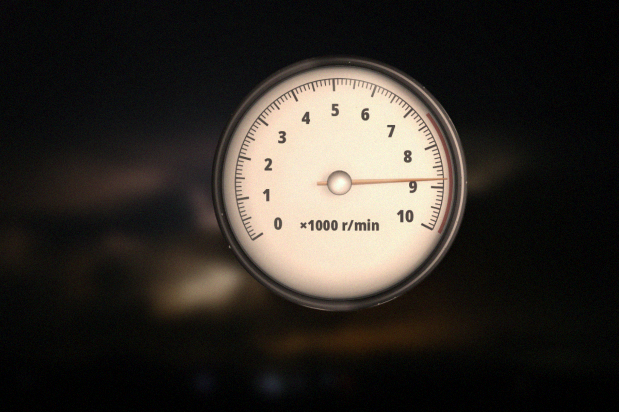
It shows 8800,rpm
